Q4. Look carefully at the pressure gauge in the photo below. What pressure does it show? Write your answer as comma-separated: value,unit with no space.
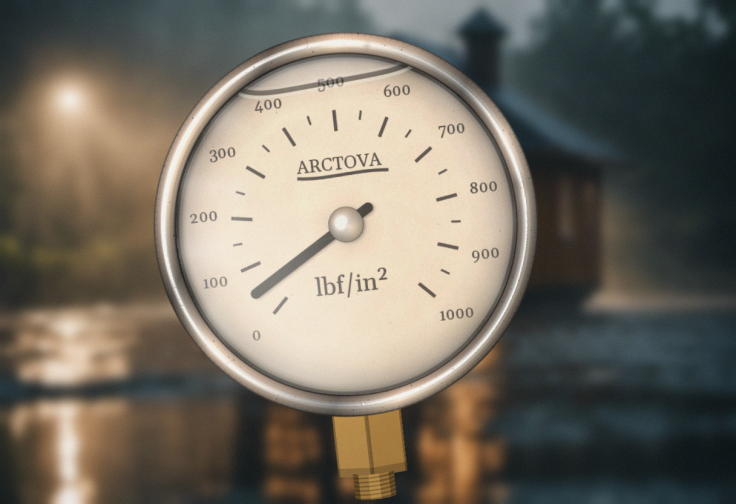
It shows 50,psi
